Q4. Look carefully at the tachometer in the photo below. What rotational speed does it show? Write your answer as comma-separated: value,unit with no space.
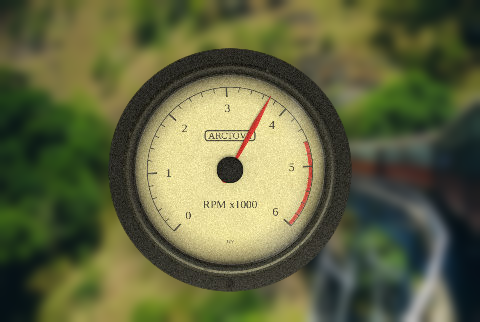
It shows 3700,rpm
